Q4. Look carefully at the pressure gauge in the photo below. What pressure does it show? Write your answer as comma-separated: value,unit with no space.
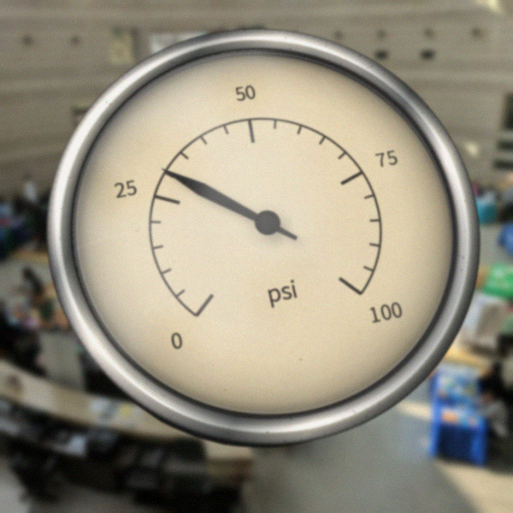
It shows 30,psi
